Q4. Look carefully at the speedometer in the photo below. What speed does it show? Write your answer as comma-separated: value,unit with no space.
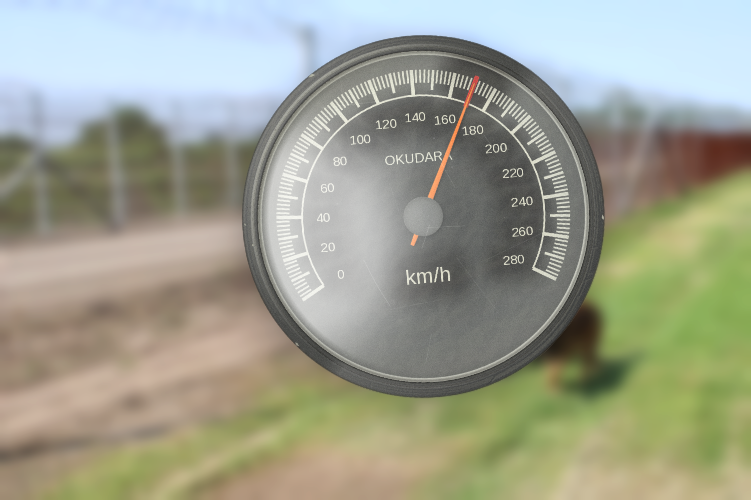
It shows 170,km/h
